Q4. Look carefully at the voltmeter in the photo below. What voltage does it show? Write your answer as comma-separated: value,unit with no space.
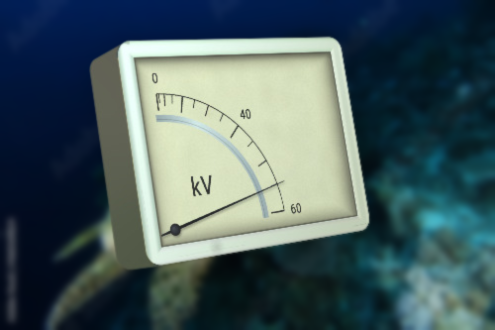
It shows 55,kV
